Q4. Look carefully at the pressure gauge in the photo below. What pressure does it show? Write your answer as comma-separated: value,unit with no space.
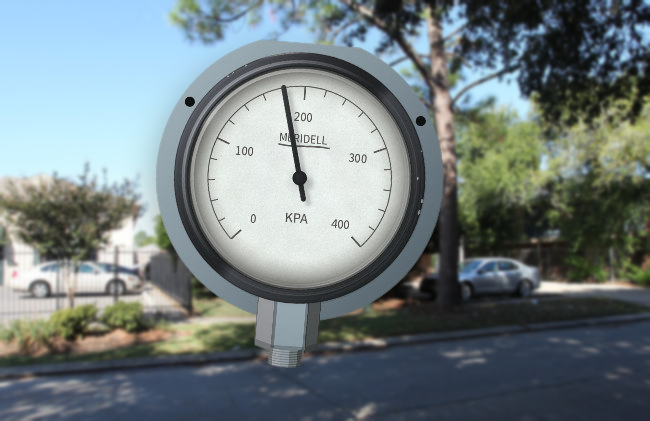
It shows 180,kPa
